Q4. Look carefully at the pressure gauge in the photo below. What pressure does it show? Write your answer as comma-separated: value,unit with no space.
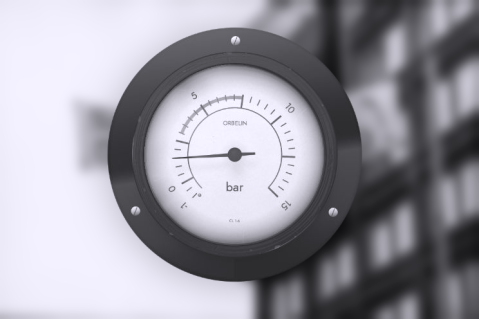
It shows 1.5,bar
